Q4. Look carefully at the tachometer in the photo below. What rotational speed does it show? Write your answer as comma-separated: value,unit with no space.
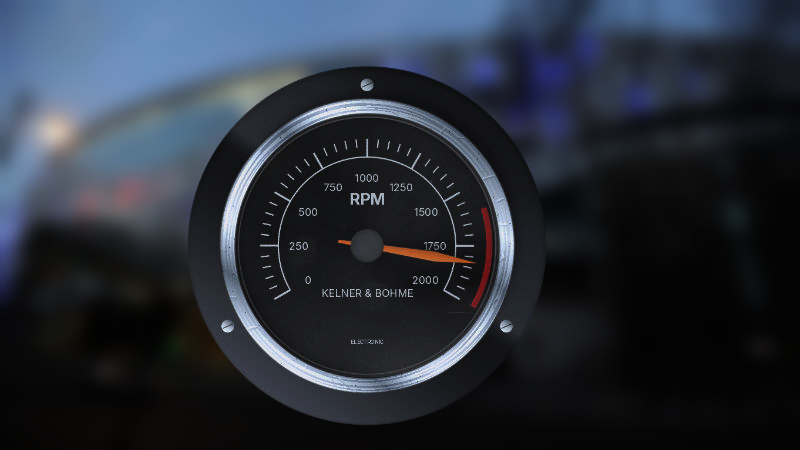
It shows 1825,rpm
